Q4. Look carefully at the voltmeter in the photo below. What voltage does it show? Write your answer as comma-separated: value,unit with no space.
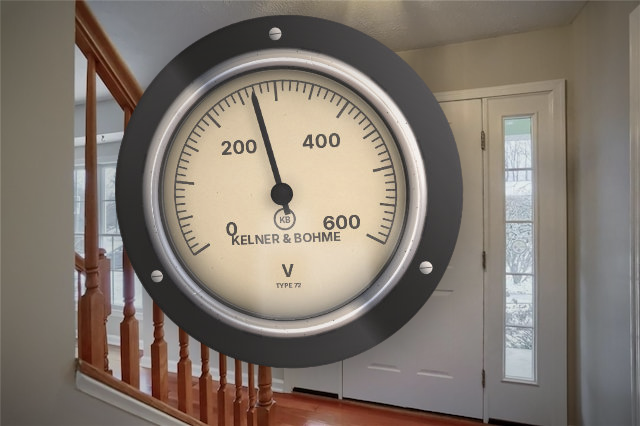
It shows 270,V
